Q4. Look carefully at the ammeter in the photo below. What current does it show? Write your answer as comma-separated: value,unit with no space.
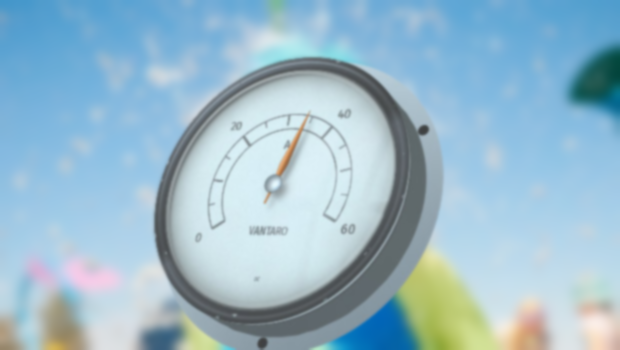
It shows 35,A
